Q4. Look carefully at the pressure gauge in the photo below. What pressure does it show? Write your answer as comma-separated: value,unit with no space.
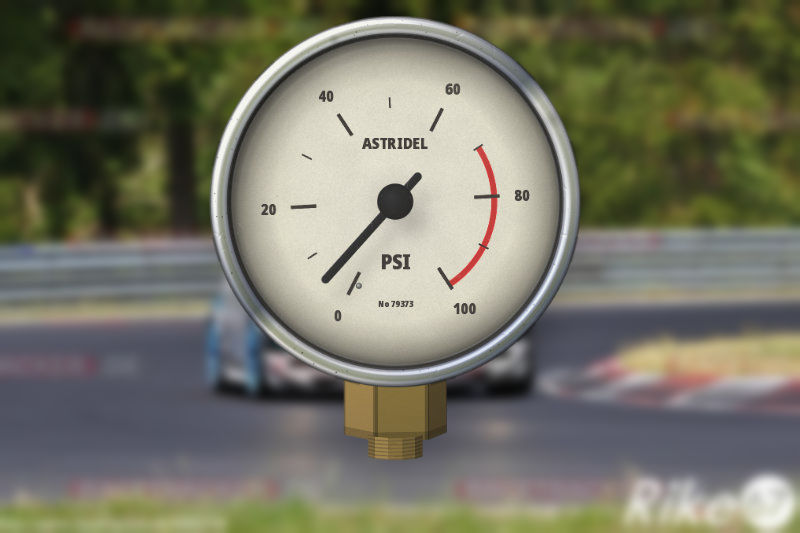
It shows 5,psi
